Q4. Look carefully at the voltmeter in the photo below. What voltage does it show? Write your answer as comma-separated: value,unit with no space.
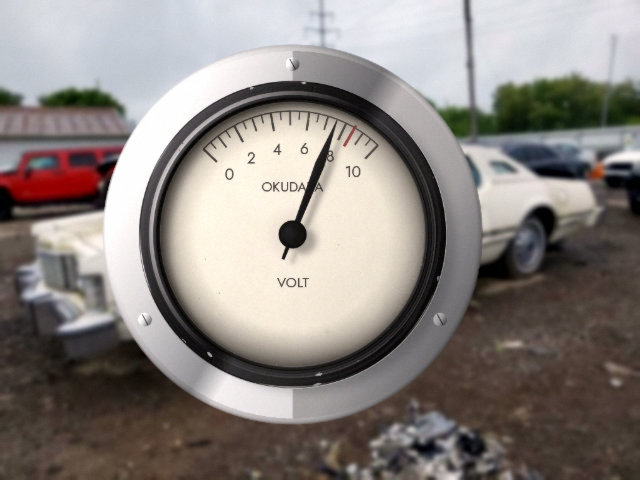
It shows 7.5,V
